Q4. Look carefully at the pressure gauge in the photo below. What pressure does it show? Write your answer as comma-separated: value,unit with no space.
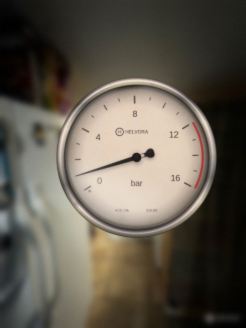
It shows 1,bar
